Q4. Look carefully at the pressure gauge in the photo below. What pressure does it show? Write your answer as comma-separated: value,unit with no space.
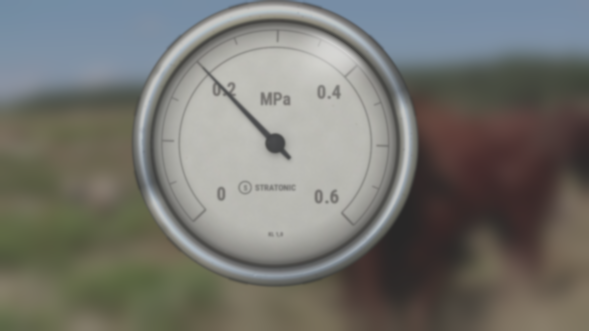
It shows 0.2,MPa
